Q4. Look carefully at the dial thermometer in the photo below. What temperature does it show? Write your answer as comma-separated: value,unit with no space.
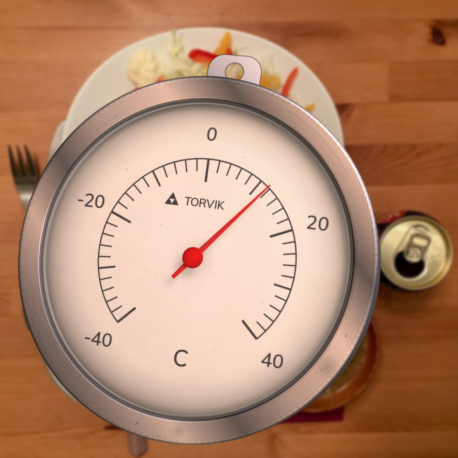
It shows 12,°C
